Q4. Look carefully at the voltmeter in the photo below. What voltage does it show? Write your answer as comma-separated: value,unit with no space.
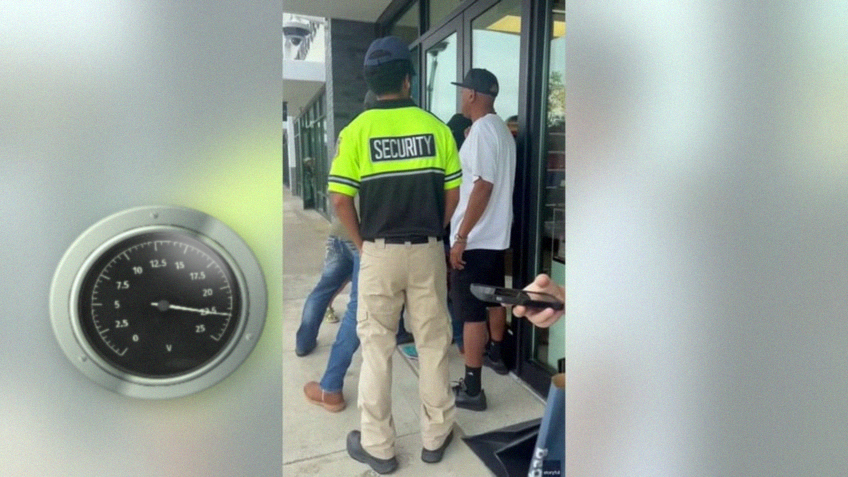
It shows 22.5,V
